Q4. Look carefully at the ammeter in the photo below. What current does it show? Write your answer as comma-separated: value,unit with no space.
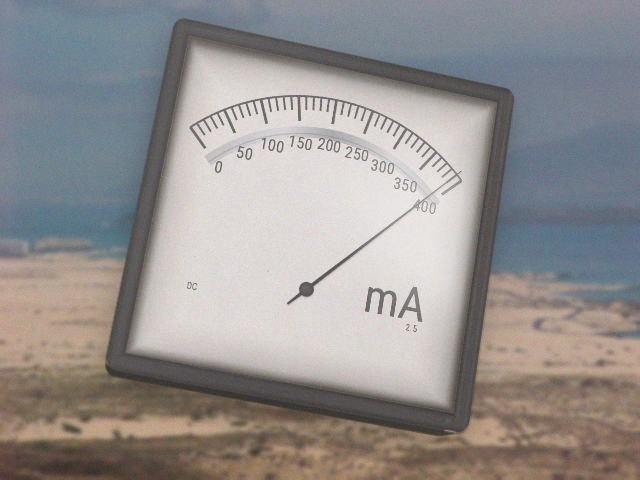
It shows 390,mA
